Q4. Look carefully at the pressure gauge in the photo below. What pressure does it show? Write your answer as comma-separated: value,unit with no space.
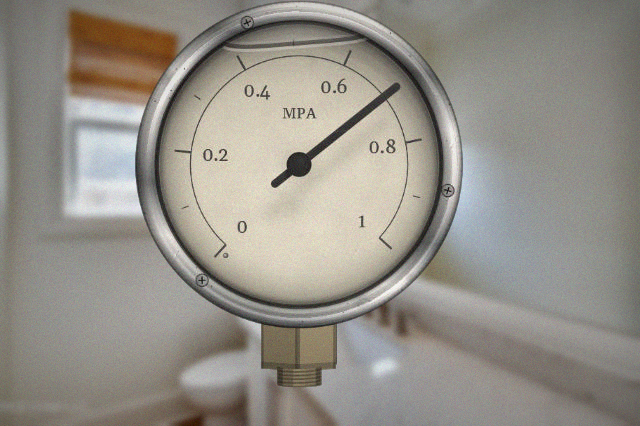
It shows 0.7,MPa
